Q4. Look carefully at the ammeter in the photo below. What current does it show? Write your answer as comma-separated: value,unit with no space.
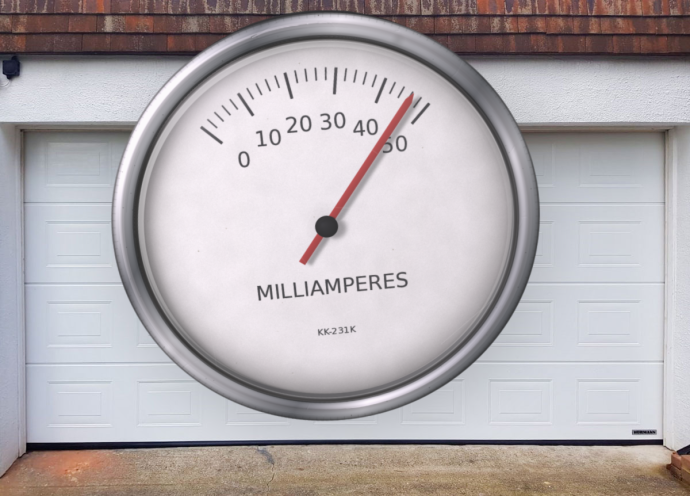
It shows 46,mA
